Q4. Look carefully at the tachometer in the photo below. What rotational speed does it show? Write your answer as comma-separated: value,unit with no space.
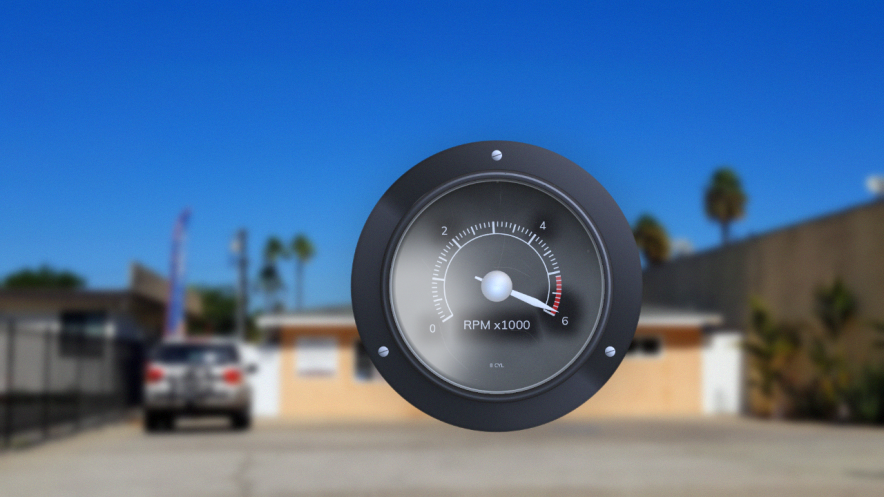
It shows 5900,rpm
